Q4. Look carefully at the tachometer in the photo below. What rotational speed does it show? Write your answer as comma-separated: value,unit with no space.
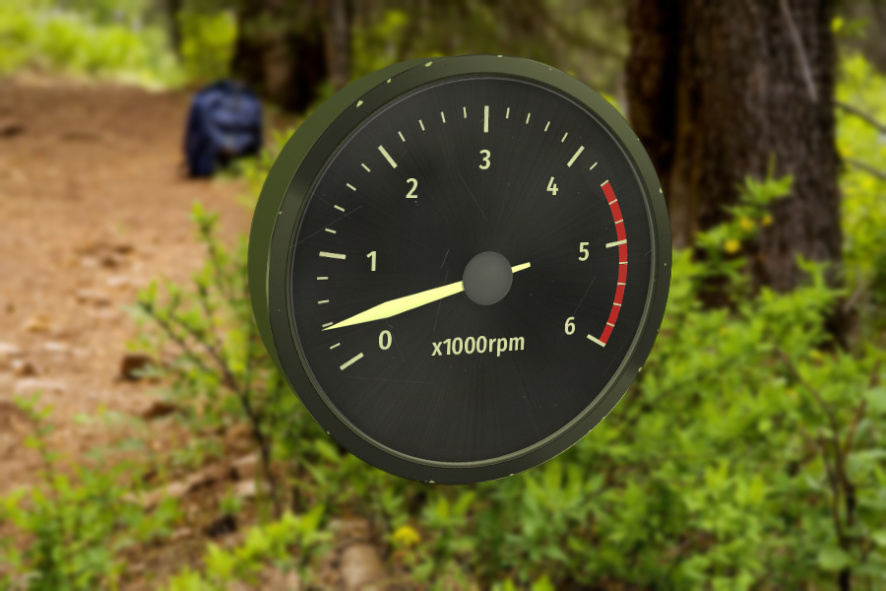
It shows 400,rpm
